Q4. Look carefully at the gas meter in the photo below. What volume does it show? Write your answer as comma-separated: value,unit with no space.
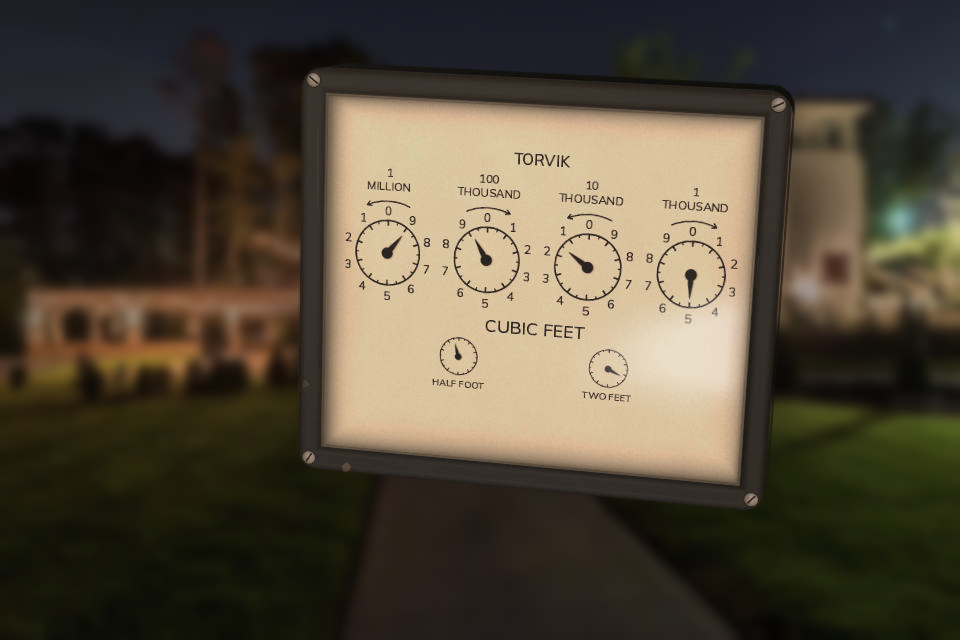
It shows 891500,ft³
